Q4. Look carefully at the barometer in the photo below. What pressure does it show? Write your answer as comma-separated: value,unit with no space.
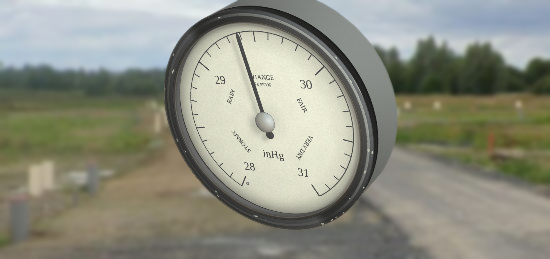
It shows 29.4,inHg
